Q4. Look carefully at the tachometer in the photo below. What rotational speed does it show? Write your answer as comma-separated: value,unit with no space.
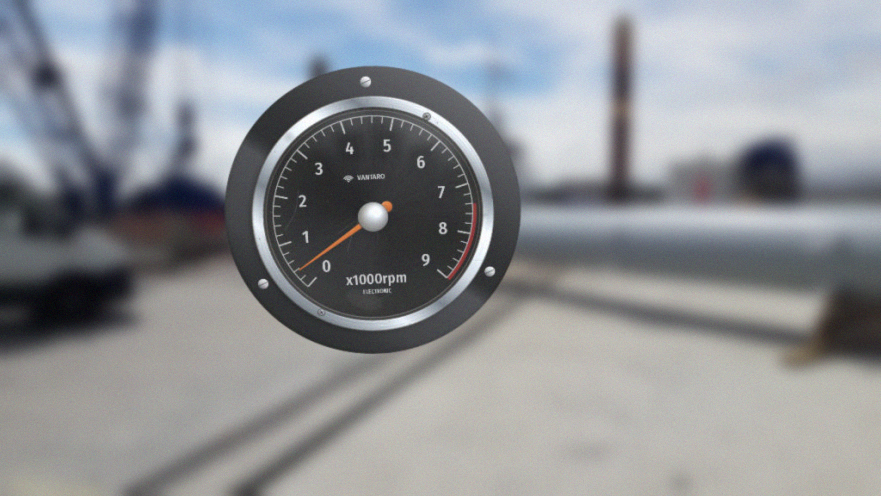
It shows 400,rpm
